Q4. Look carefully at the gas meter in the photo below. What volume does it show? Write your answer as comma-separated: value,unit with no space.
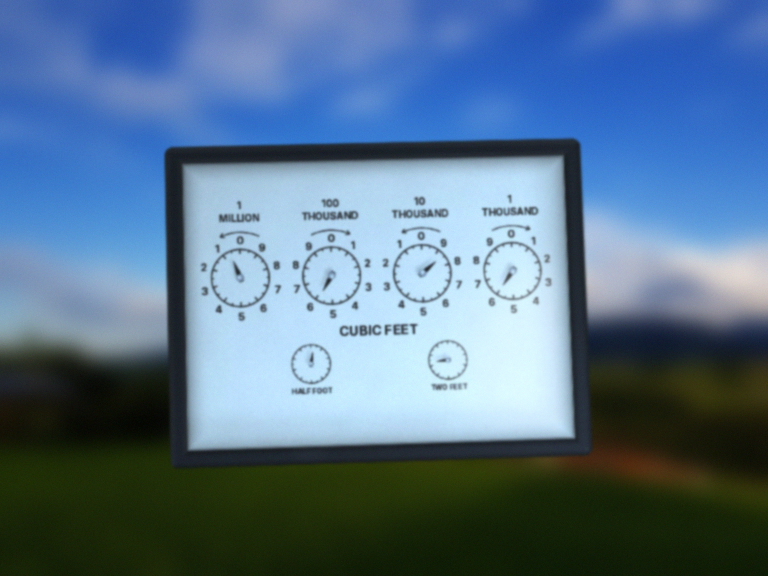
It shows 58600,ft³
